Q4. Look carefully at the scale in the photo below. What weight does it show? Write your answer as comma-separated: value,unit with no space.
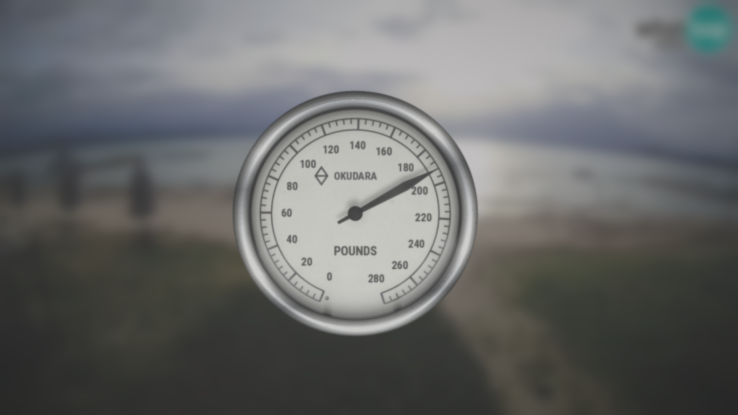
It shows 192,lb
